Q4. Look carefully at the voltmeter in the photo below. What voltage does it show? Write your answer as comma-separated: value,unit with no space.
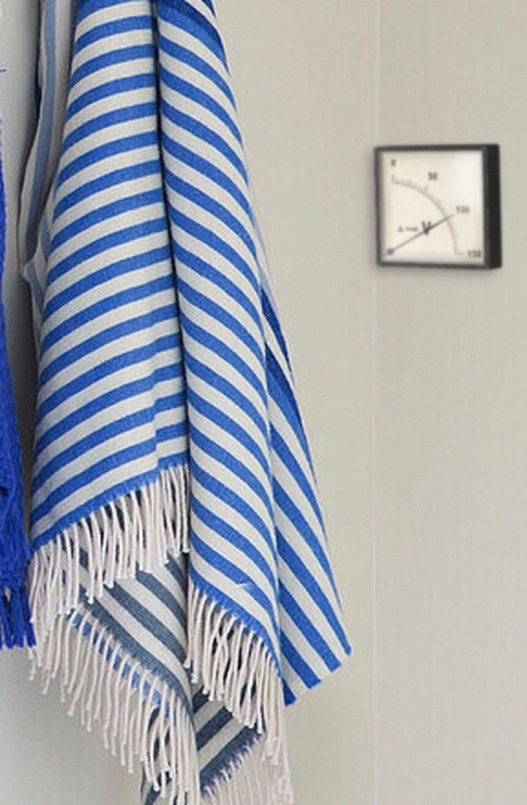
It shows 100,V
